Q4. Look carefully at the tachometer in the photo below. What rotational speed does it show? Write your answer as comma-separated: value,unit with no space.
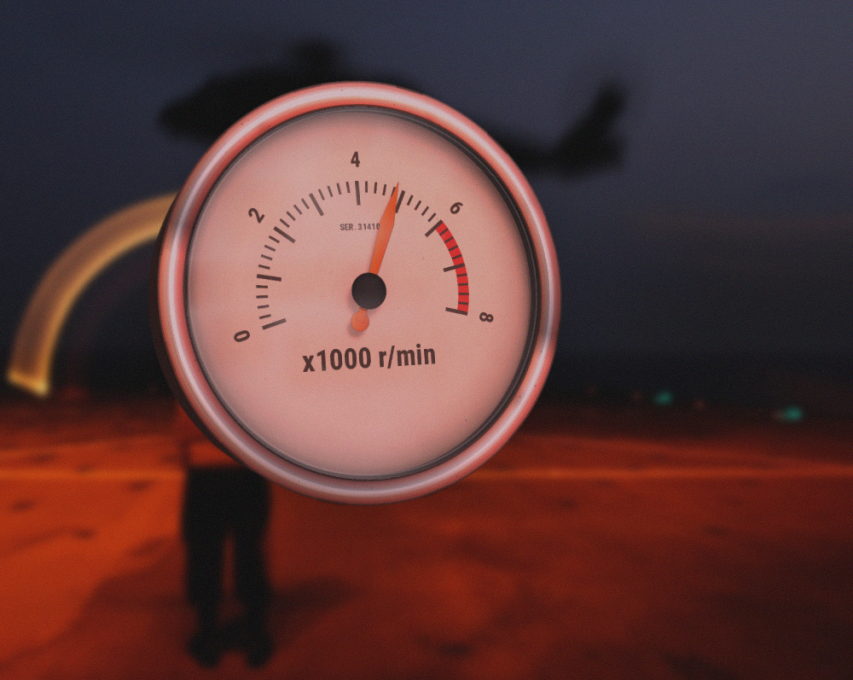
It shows 4800,rpm
